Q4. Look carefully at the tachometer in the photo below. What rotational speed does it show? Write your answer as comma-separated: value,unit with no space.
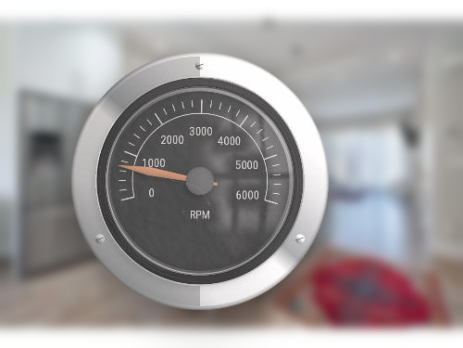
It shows 700,rpm
